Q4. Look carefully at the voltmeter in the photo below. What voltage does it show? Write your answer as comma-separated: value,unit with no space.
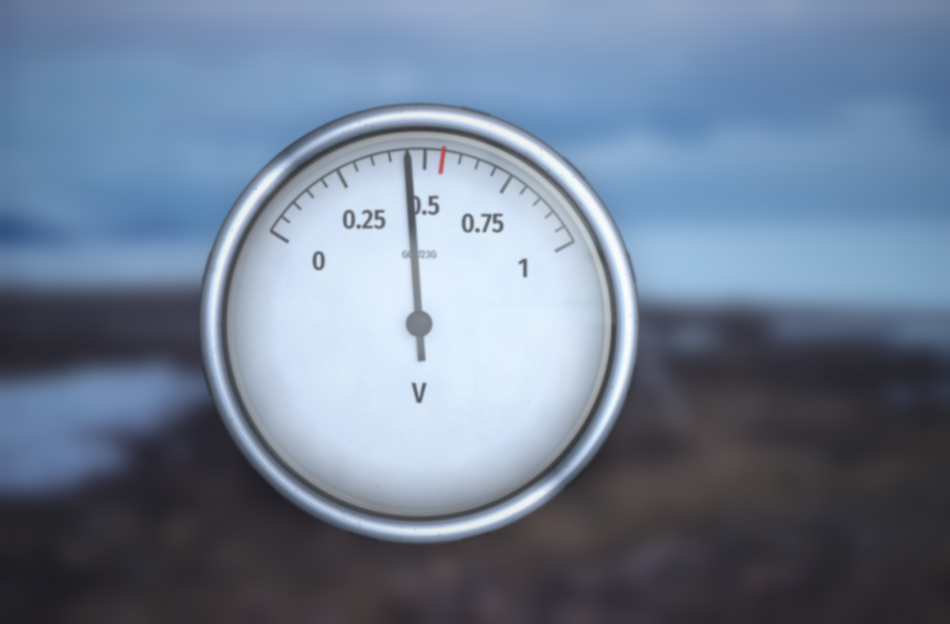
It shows 0.45,V
